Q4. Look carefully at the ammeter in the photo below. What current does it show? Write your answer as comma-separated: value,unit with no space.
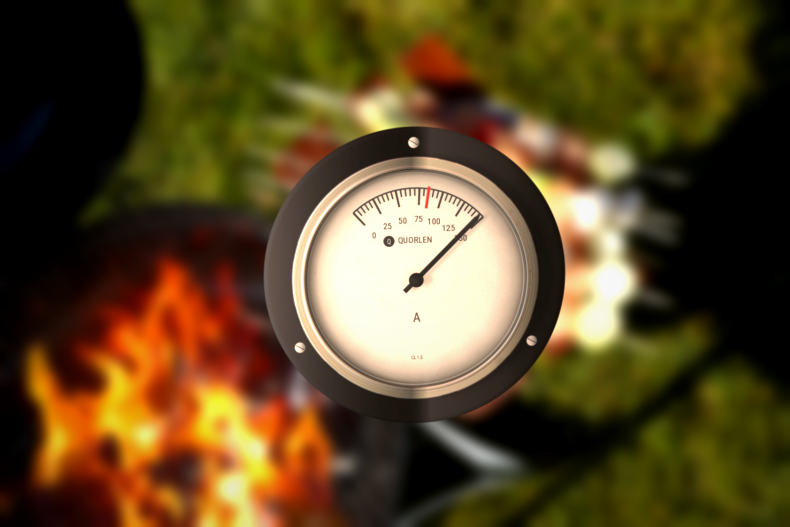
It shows 145,A
